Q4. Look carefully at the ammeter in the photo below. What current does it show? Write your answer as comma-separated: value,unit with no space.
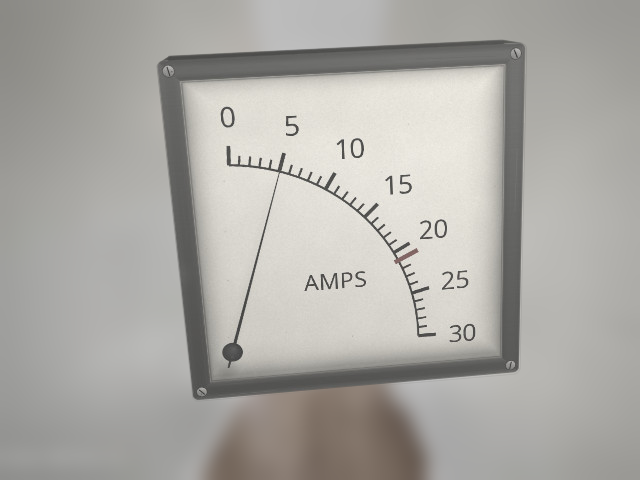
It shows 5,A
